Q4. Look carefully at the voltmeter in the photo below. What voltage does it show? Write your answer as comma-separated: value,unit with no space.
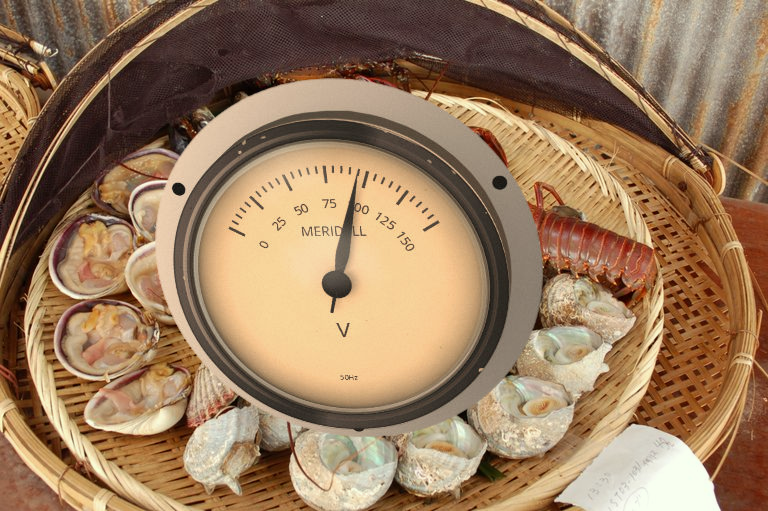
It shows 95,V
